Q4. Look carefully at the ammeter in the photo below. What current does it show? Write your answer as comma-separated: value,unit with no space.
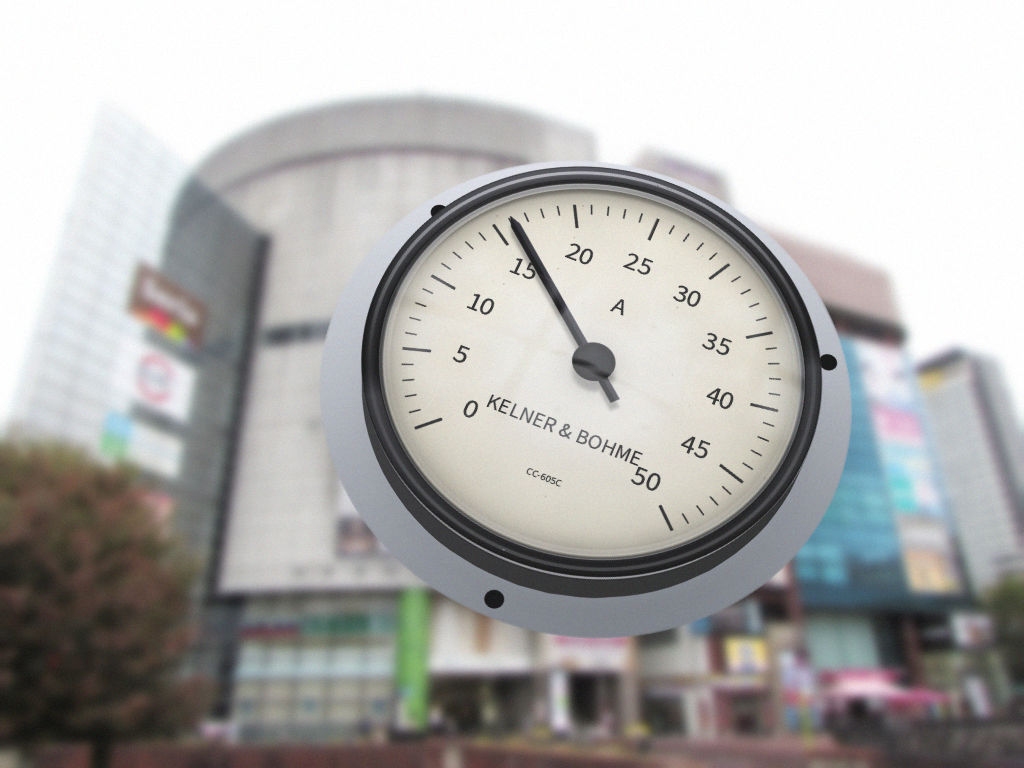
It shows 16,A
